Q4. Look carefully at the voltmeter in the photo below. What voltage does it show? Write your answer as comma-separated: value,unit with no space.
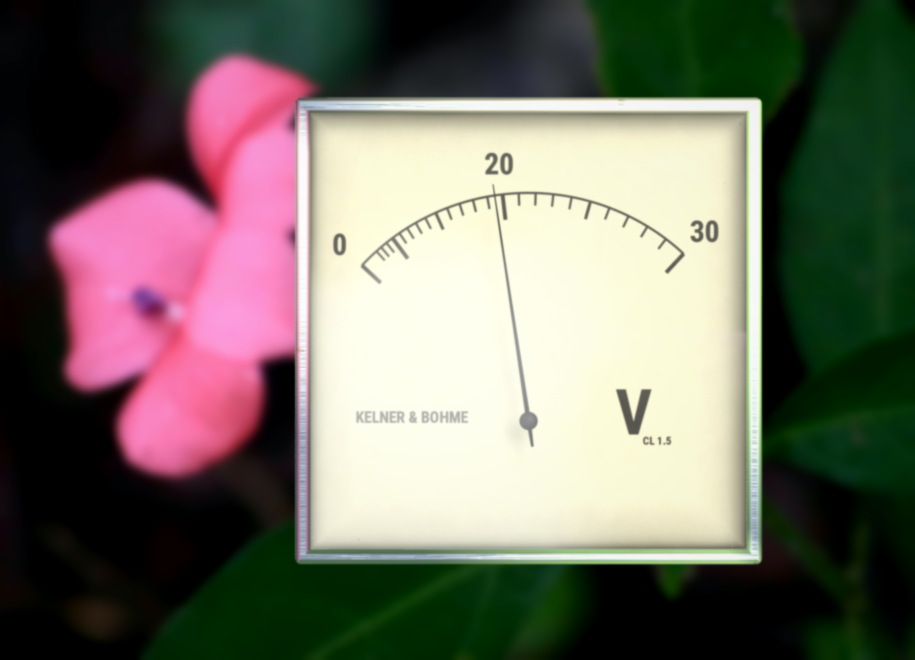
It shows 19.5,V
